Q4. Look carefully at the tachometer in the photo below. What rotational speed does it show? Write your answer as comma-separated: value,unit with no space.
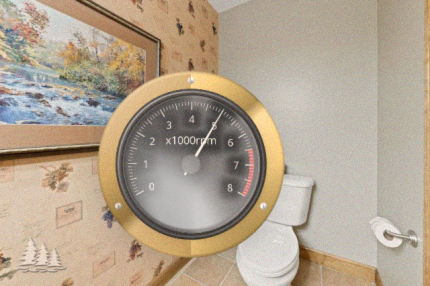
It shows 5000,rpm
